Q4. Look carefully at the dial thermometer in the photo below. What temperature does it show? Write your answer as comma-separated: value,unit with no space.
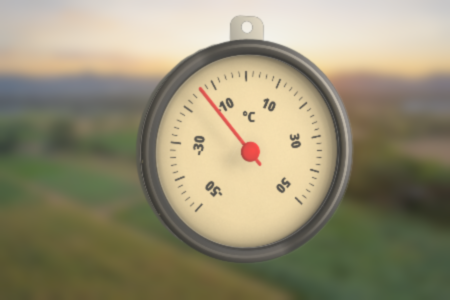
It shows -14,°C
